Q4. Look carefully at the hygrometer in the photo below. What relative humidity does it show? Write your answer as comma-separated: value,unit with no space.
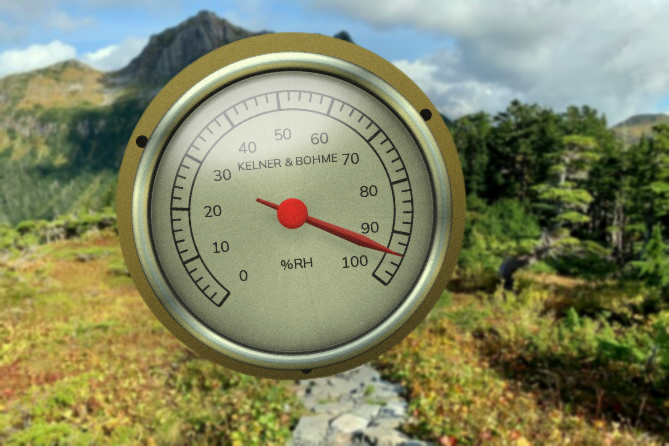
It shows 94,%
